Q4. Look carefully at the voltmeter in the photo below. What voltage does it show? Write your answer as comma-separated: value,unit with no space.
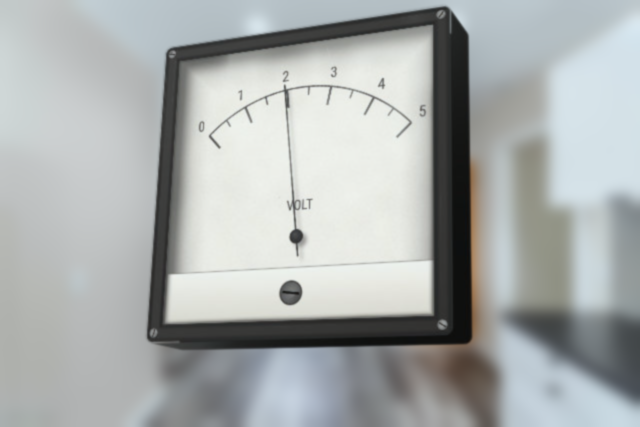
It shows 2,V
